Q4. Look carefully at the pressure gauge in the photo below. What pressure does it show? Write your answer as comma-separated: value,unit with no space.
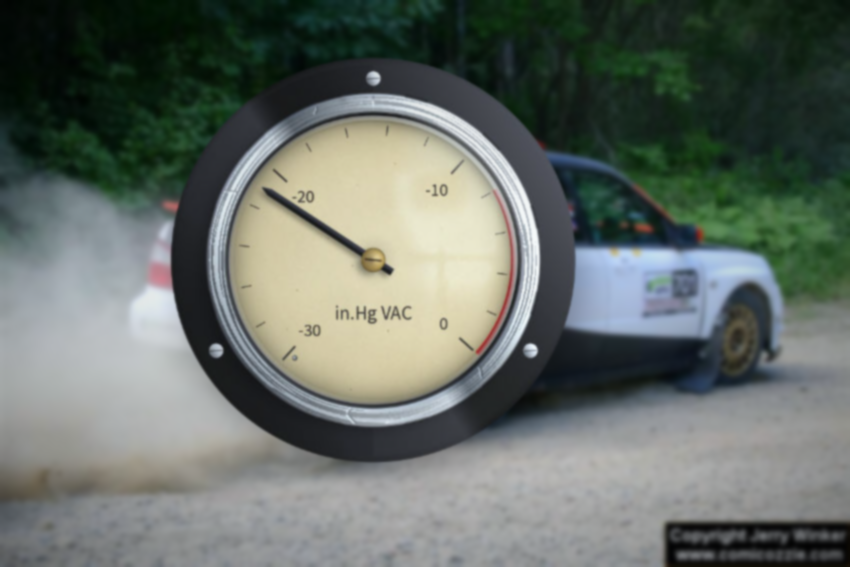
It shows -21,inHg
